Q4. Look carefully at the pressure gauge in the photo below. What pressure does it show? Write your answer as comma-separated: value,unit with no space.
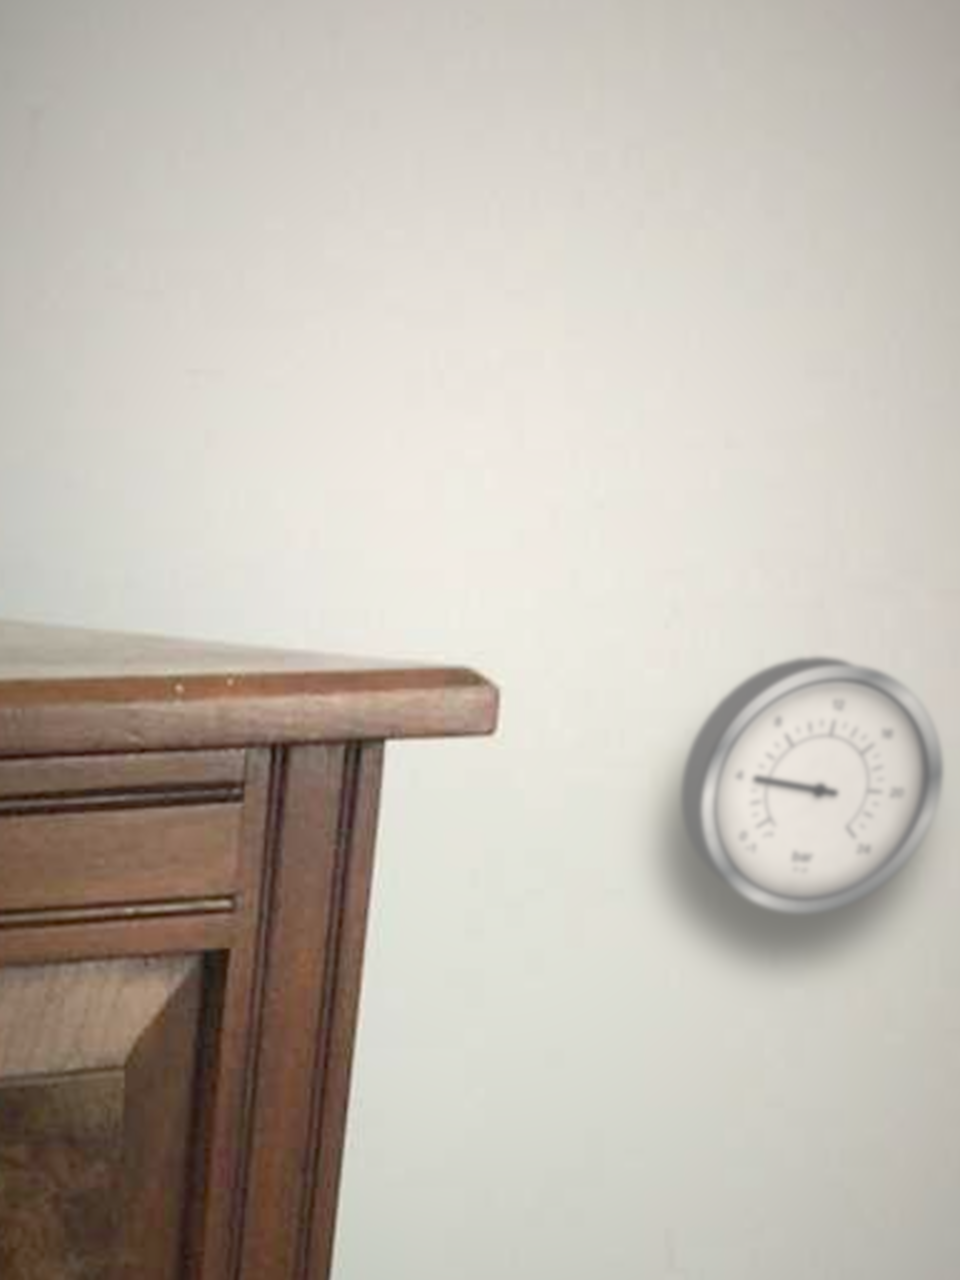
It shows 4,bar
